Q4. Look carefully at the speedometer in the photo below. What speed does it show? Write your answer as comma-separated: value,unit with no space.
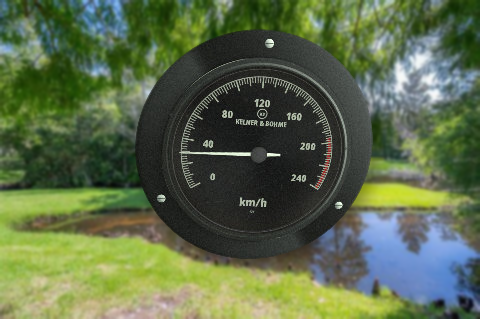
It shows 30,km/h
